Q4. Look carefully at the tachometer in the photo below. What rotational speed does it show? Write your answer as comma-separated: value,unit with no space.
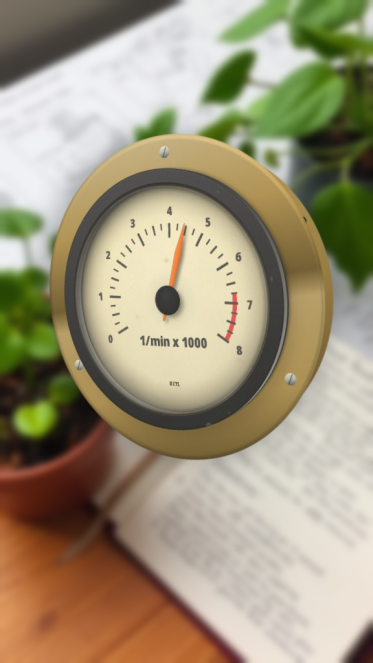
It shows 4500,rpm
